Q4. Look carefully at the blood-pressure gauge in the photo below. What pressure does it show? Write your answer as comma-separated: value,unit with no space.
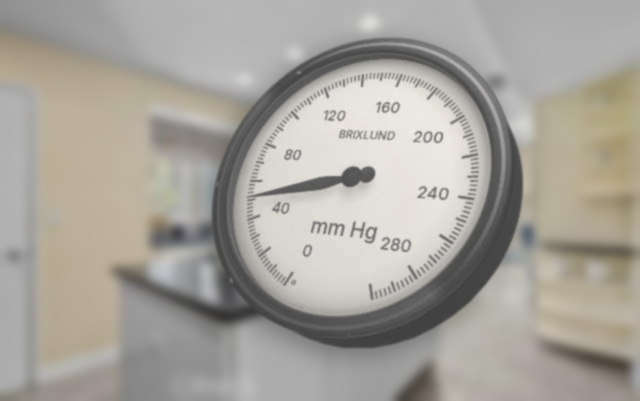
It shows 50,mmHg
